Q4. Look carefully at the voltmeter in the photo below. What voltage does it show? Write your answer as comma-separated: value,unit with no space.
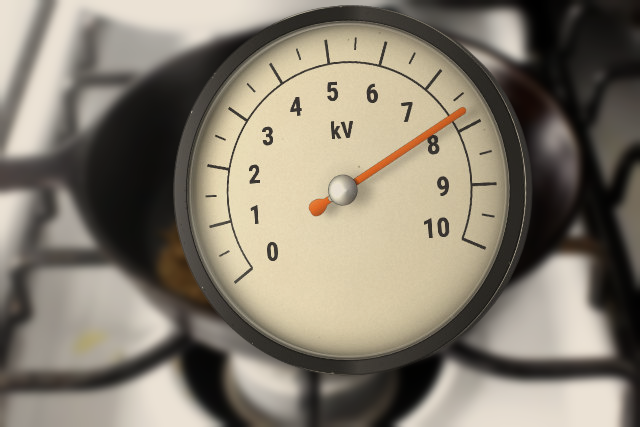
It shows 7.75,kV
